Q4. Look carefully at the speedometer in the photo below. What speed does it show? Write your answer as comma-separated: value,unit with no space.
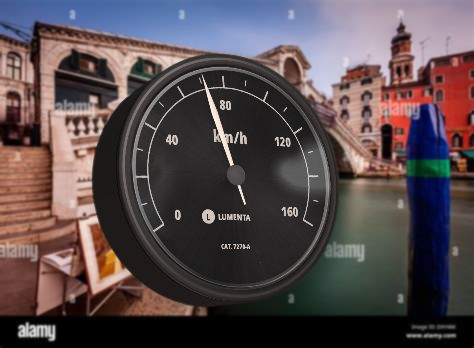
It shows 70,km/h
